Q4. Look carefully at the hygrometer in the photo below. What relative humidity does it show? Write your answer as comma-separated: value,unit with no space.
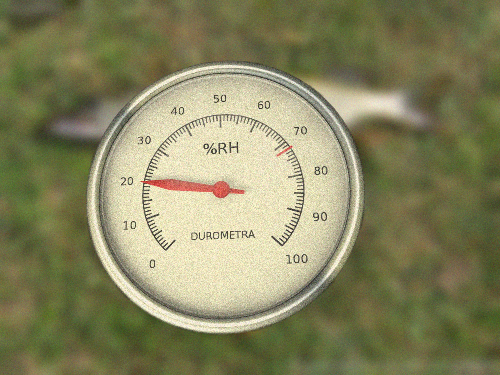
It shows 20,%
